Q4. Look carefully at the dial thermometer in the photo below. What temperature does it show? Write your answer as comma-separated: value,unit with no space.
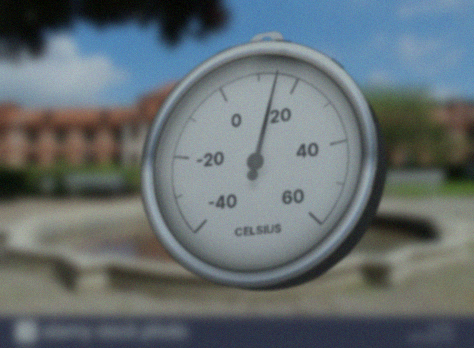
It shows 15,°C
